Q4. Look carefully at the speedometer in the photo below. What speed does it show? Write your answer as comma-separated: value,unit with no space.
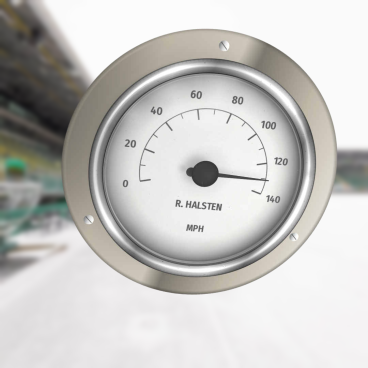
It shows 130,mph
